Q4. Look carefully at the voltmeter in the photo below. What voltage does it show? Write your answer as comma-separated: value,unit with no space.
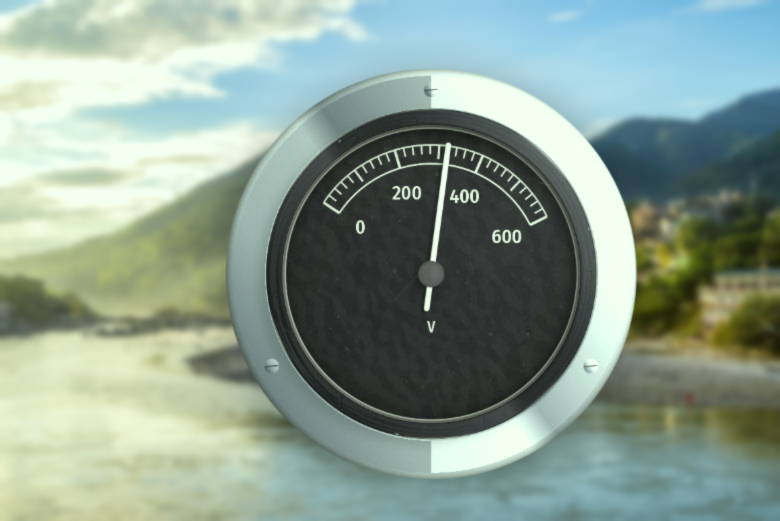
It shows 320,V
